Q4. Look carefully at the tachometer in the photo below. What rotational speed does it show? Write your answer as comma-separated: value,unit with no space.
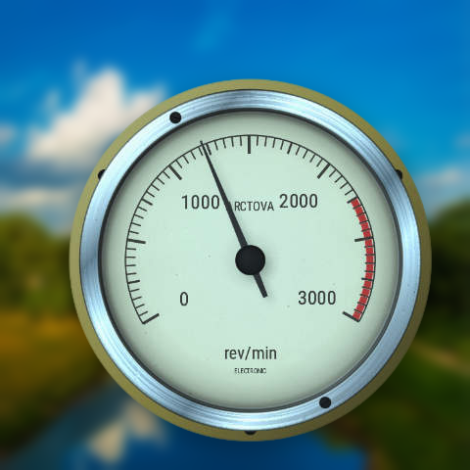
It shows 1225,rpm
